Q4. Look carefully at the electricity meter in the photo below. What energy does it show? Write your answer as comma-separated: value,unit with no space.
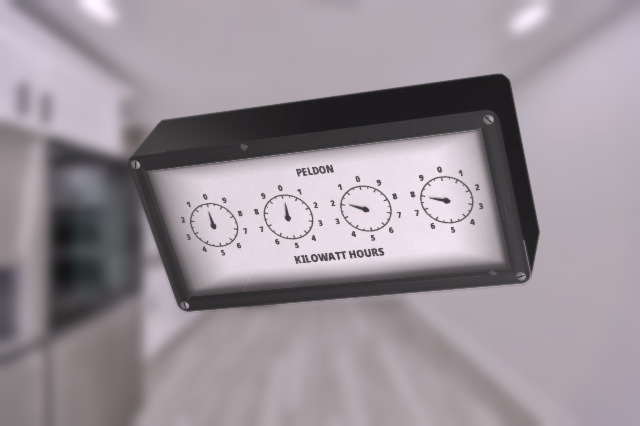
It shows 18,kWh
